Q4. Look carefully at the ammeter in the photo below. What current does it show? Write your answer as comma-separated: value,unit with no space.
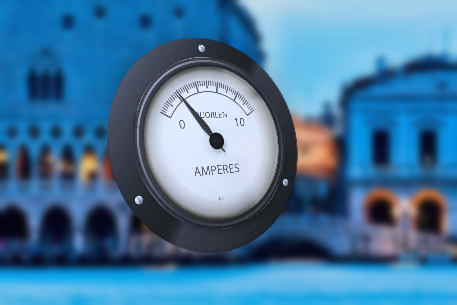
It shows 2,A
